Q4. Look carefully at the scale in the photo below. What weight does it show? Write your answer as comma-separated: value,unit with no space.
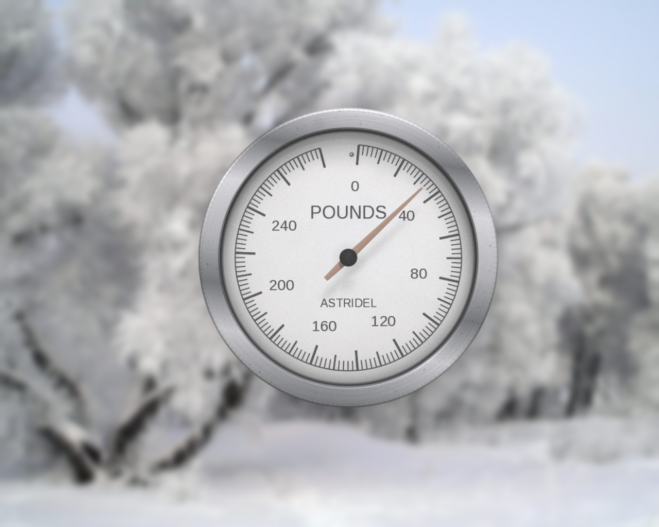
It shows 34,lb
